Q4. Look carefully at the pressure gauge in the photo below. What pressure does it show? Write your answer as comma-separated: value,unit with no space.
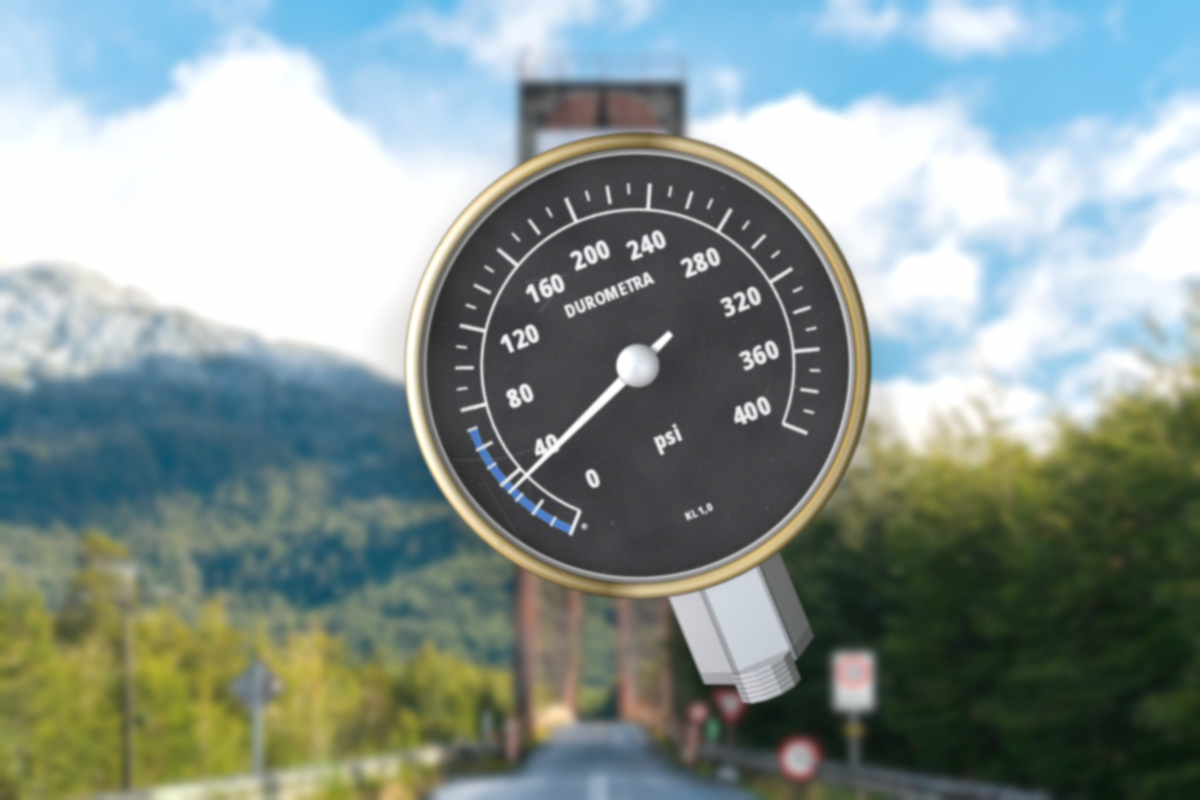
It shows 35,psi
